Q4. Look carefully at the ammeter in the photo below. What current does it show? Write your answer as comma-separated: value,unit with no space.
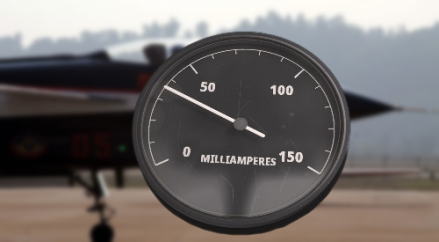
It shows 35,mA
